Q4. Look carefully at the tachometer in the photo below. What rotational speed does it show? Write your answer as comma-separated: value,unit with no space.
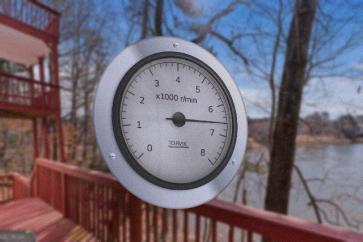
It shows 6600,rpm
